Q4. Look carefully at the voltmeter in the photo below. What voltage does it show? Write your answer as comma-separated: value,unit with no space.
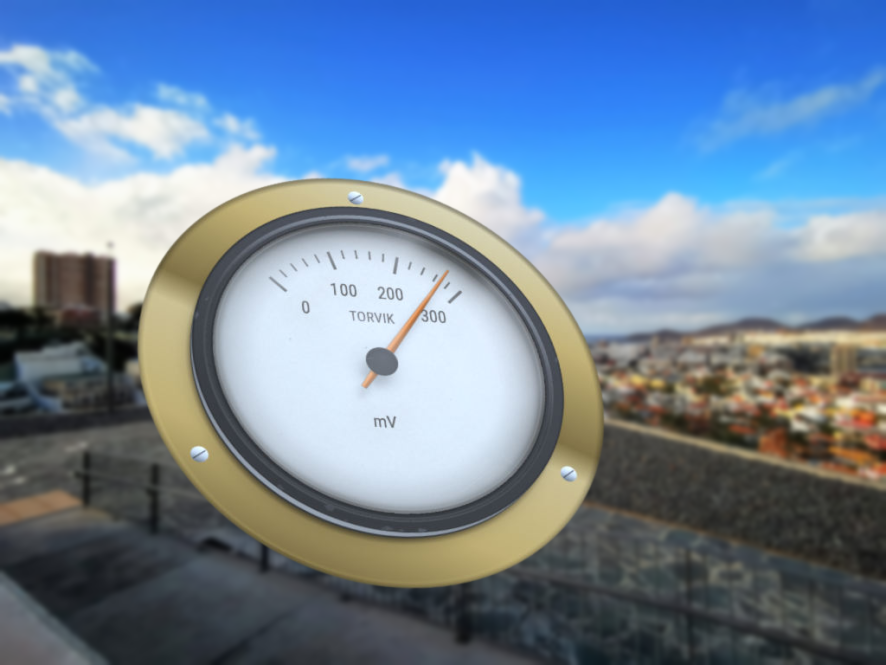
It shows 270,mV
